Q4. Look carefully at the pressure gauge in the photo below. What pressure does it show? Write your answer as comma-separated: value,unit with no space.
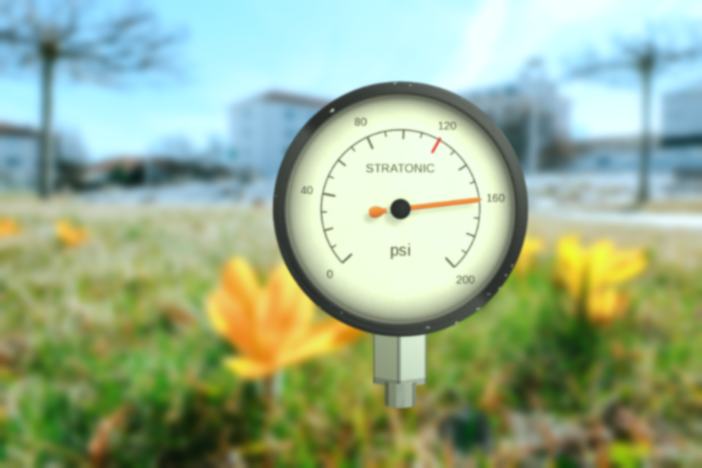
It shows 160,psi
